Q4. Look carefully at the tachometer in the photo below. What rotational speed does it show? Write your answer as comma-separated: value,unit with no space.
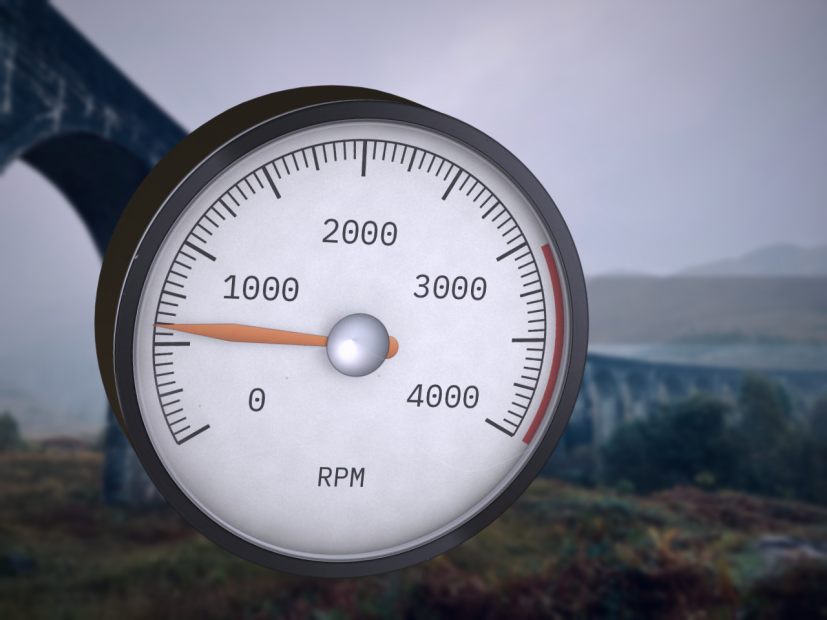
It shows 600,rpm
